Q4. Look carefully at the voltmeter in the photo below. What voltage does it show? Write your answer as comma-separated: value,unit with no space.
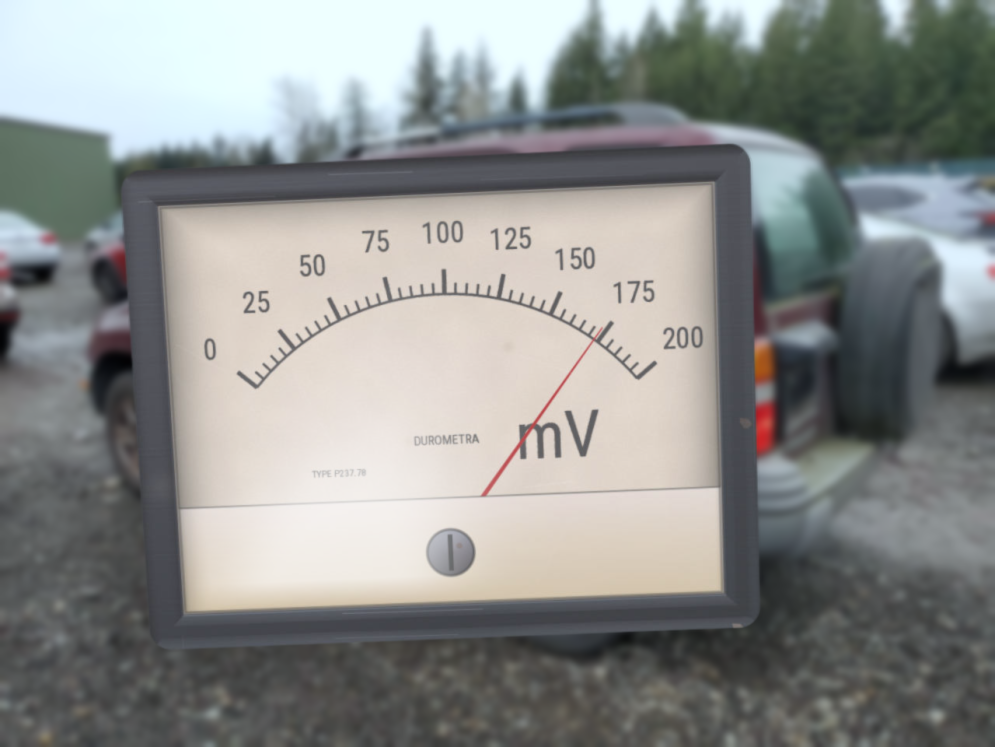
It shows 172.5,mV
